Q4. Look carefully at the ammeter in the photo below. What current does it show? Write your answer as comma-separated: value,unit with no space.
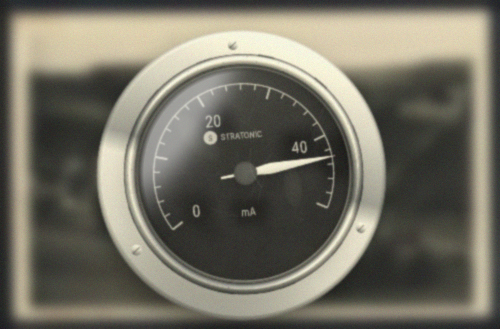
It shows 43,mA
